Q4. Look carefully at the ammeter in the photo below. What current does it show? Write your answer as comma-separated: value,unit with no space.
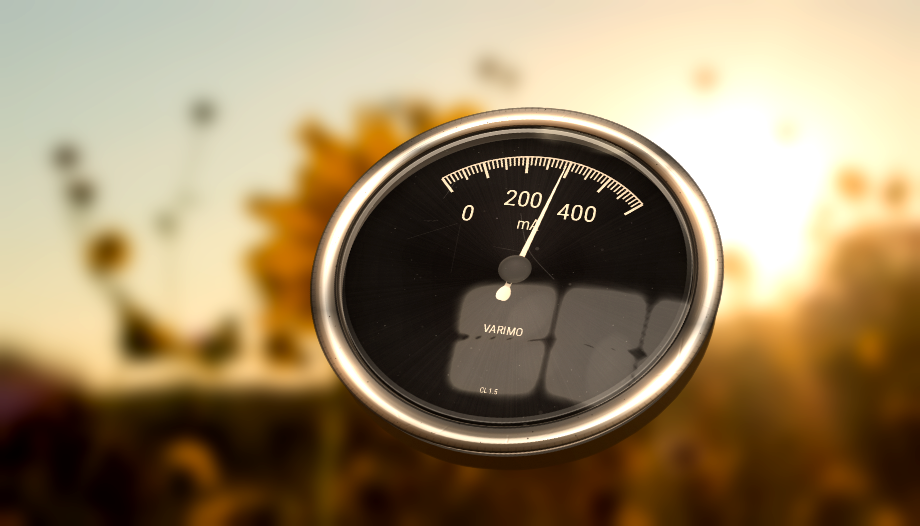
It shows 300,mA
